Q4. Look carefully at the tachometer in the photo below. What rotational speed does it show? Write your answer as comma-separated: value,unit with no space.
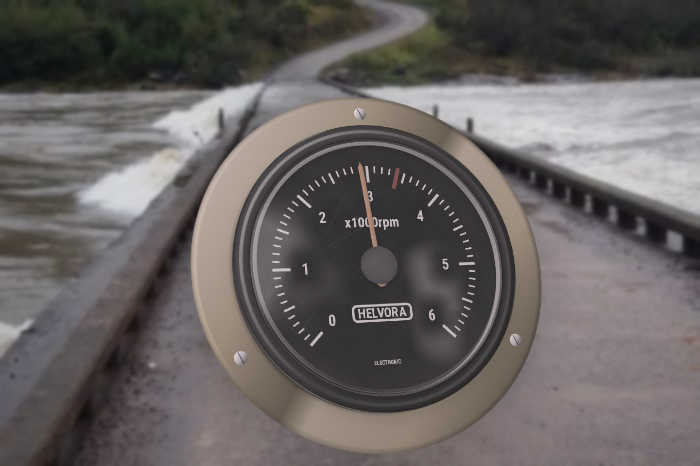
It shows 2900,rpm
